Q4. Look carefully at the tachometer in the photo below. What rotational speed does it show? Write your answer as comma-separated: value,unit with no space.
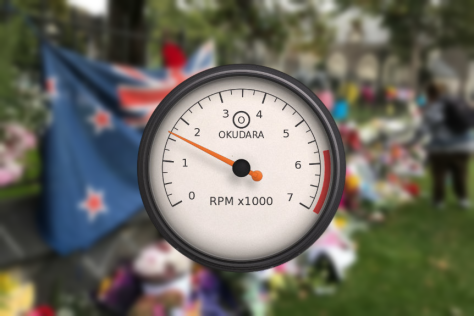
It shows 1625,rpm
